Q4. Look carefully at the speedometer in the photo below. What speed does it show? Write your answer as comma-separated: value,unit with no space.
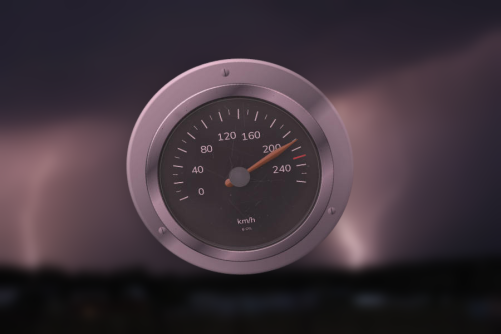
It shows 210,km/h
